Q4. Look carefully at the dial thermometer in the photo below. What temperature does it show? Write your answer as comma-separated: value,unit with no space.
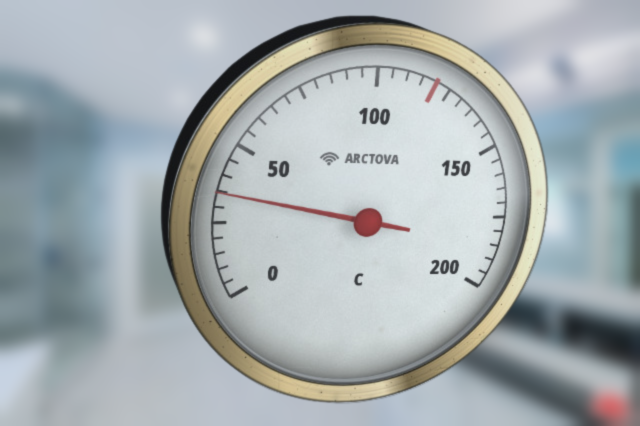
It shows 35,°C
